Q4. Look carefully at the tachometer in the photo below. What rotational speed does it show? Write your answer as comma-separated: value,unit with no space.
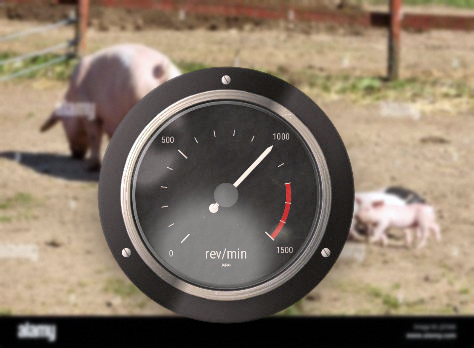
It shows 1000,rpm
